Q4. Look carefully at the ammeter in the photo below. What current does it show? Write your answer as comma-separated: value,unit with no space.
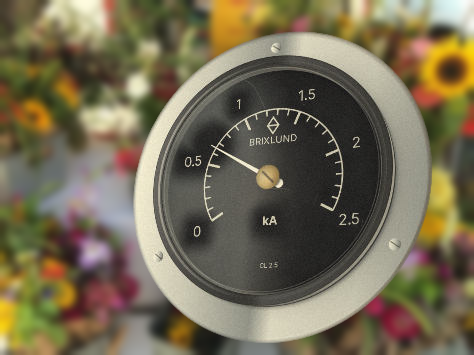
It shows 0.65,kA
